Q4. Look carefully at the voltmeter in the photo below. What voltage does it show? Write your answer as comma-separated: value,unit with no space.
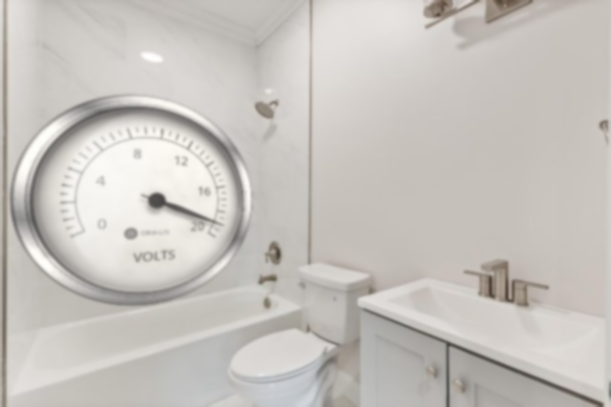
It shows 19,V
